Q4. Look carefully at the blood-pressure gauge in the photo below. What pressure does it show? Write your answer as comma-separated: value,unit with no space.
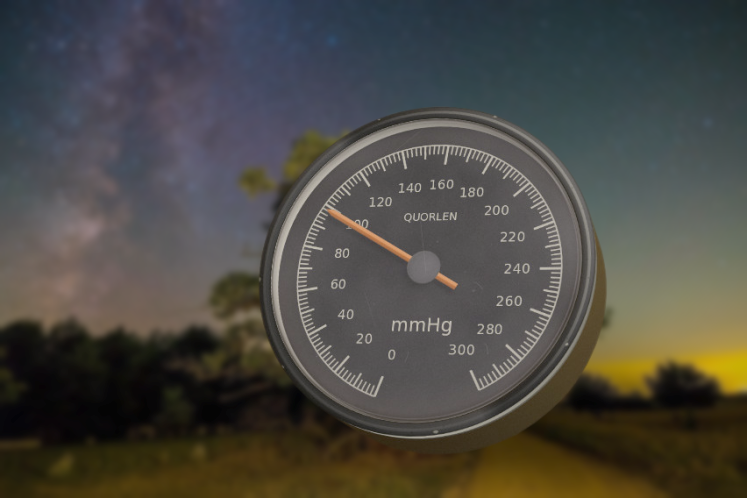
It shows 98,mmHg
